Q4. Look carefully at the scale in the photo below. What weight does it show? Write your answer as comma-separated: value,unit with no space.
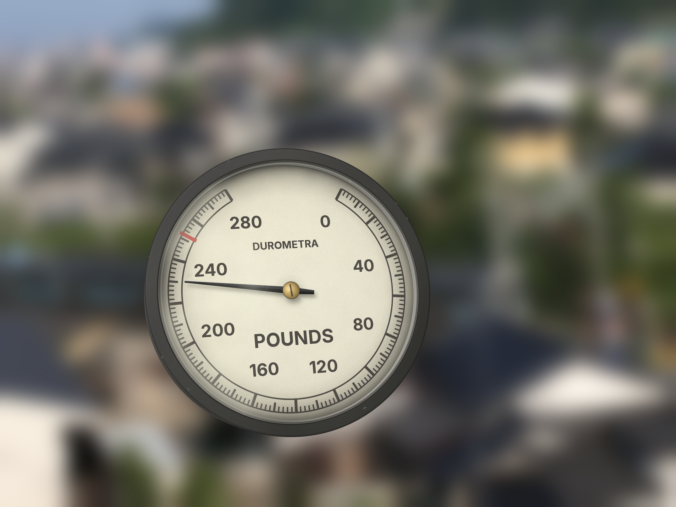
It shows 230,lb
